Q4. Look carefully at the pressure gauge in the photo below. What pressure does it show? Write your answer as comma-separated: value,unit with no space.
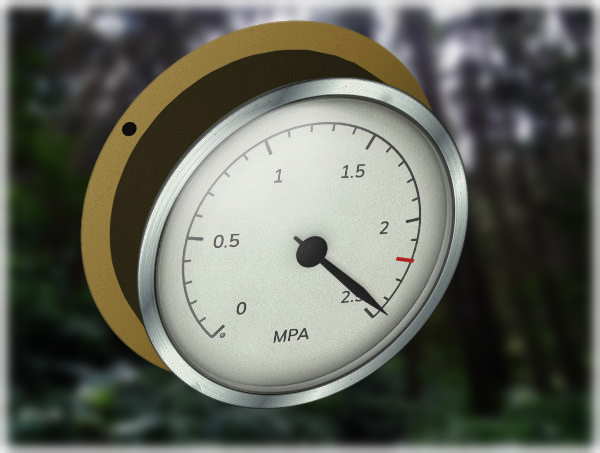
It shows 2.45,MPa
